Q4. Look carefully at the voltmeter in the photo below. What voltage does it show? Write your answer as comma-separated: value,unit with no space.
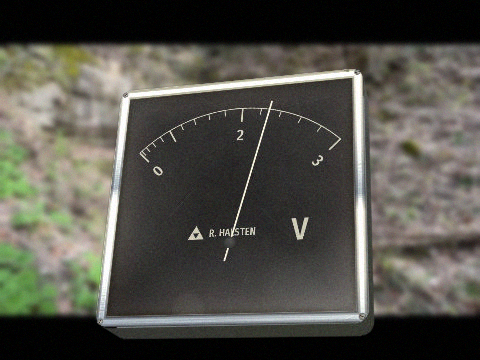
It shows 2.3,V
